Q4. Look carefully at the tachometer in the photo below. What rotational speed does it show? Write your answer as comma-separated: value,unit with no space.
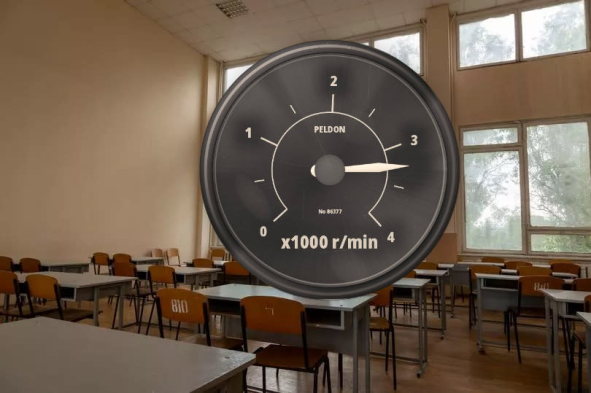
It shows 3250,rpm
